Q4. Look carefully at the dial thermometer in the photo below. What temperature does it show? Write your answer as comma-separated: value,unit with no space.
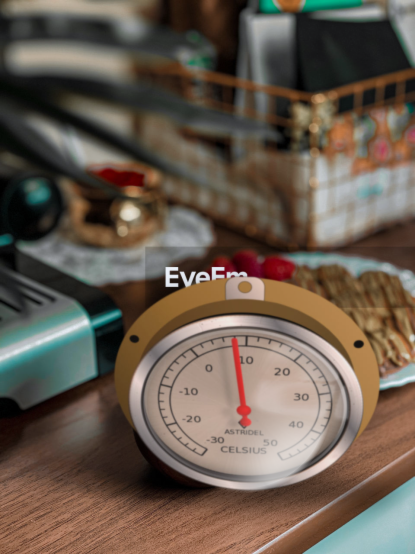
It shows 8,°C
